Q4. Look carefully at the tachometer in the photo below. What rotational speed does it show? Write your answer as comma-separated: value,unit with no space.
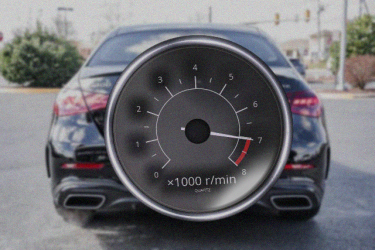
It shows 7000,rpm
